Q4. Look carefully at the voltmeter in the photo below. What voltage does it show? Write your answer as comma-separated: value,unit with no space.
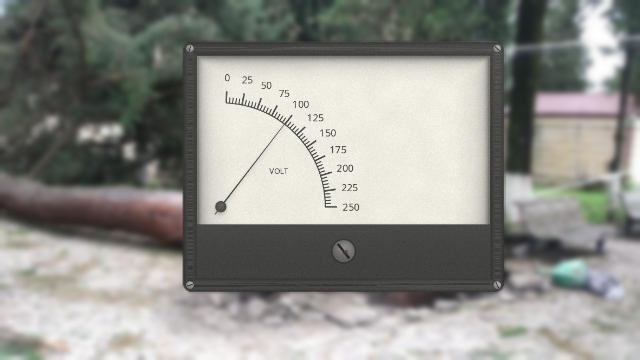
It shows 100,V
